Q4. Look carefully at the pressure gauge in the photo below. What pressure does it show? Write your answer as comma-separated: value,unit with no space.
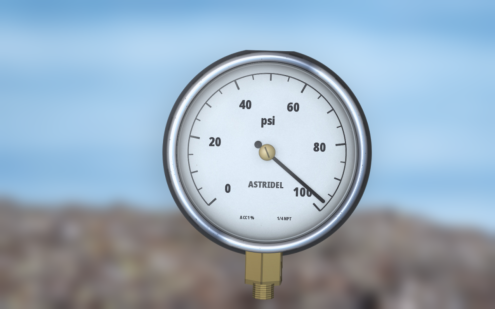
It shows 97.5,psi
